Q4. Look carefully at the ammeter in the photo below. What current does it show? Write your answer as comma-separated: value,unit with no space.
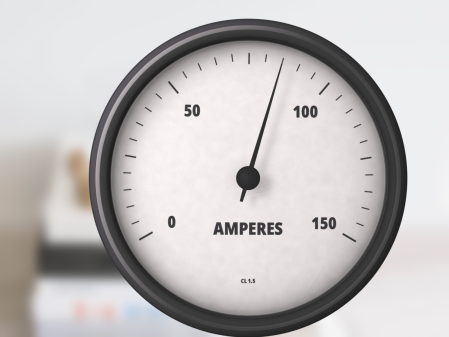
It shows 85,A
